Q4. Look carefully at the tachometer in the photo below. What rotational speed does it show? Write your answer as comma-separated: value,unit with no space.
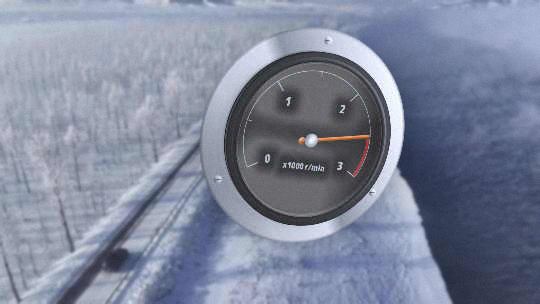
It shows 2500,rpm
